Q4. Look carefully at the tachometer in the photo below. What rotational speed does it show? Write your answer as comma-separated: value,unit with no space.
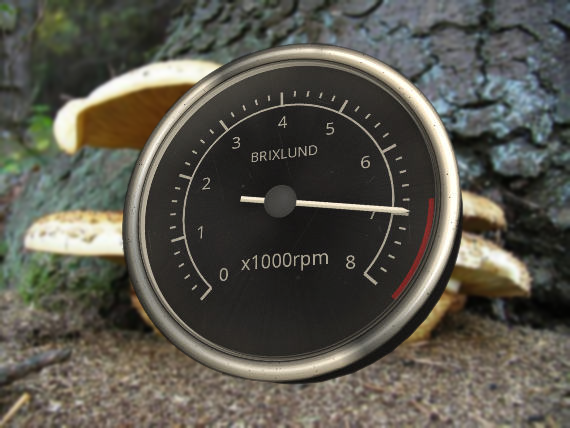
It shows 7000,rpm
